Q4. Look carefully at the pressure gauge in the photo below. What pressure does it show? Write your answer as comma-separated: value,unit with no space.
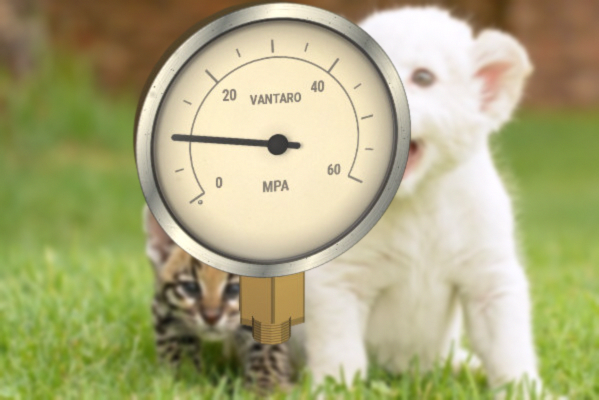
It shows 10,MPa
